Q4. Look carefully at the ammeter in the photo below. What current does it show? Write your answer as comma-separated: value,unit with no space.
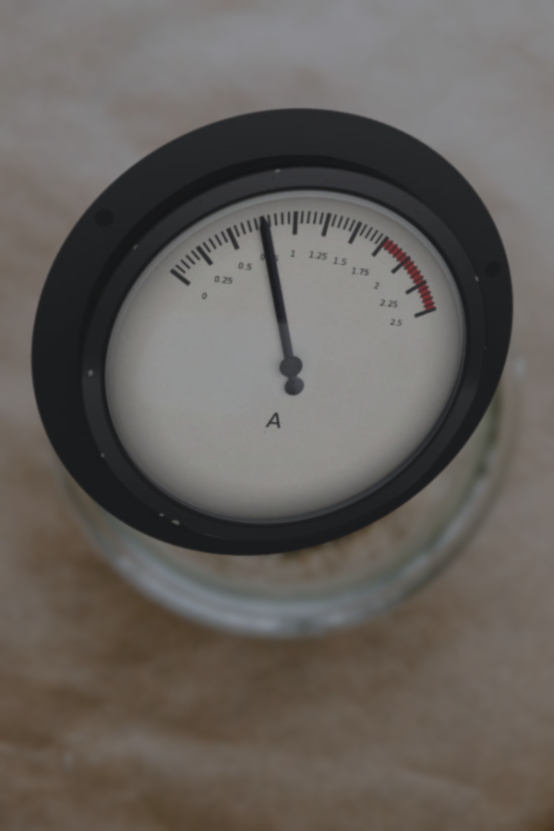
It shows 0.75,A
